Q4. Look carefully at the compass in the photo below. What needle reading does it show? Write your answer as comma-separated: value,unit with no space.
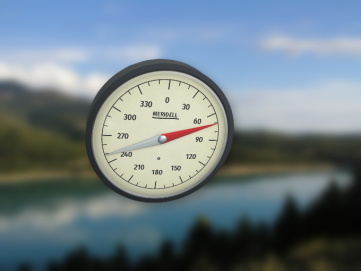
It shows 70,°
